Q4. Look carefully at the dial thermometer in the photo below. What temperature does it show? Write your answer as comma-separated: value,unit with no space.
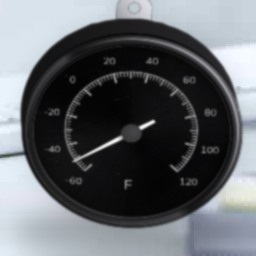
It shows -50,°F
